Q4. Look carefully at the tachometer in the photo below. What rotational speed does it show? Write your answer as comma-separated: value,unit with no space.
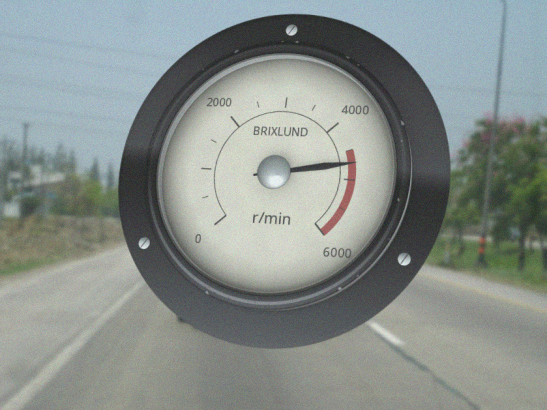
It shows 4750,rpm
